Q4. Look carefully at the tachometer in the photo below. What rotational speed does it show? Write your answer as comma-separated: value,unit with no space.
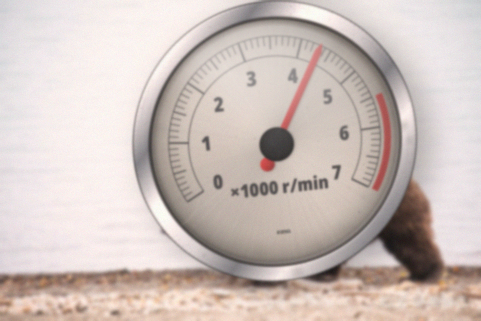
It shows 4300,rpm
